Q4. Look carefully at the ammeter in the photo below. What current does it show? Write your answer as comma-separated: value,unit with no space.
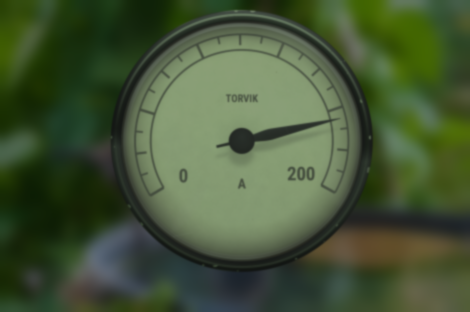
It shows 165,A
